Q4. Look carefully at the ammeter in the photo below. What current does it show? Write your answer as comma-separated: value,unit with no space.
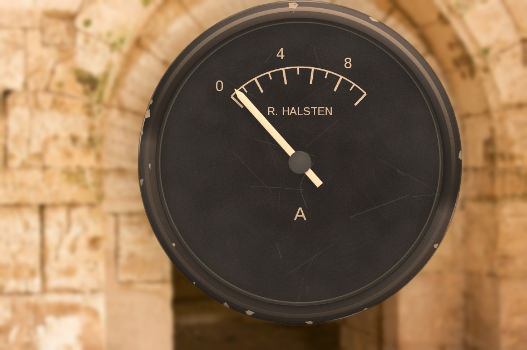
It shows 0.5,A
